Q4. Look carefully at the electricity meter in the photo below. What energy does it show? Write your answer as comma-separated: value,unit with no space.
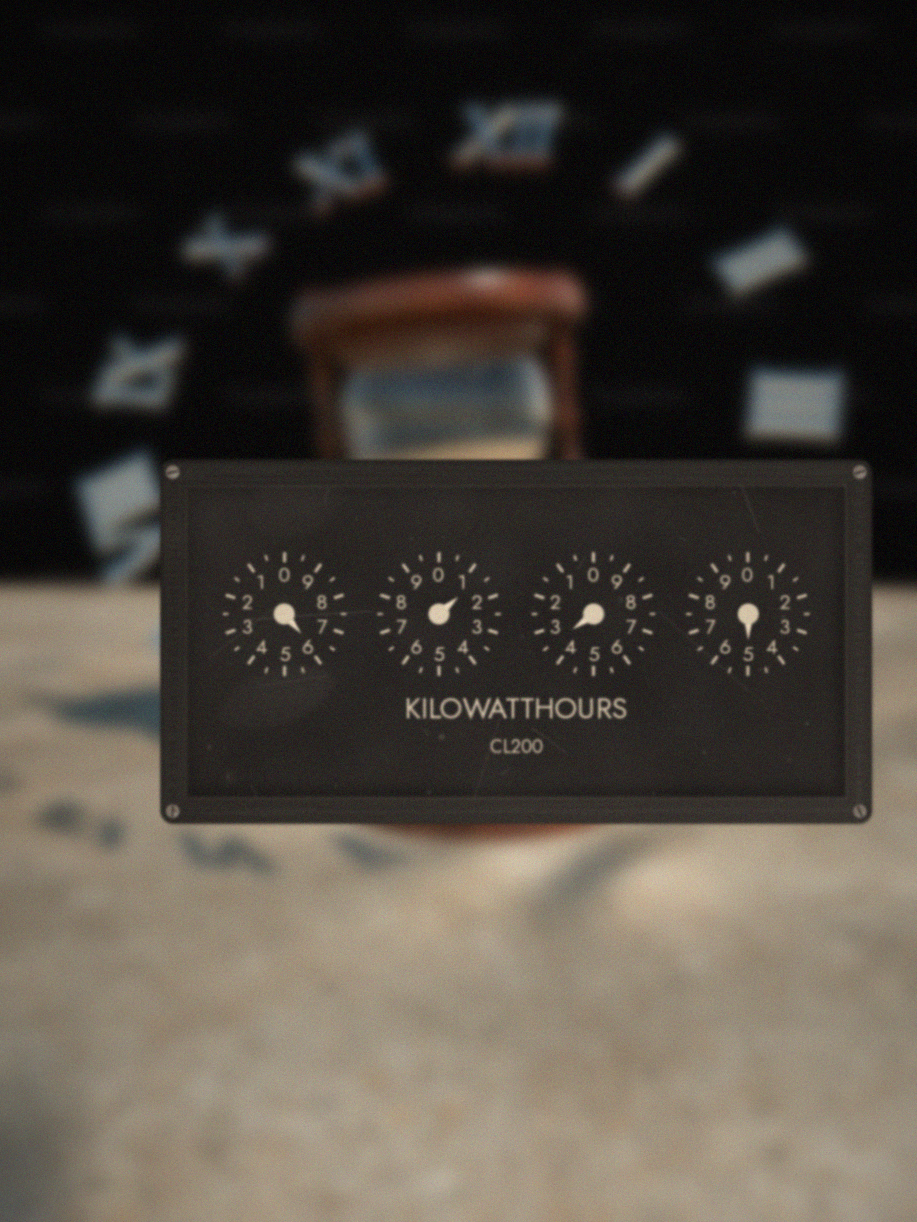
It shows 6135,kWh
